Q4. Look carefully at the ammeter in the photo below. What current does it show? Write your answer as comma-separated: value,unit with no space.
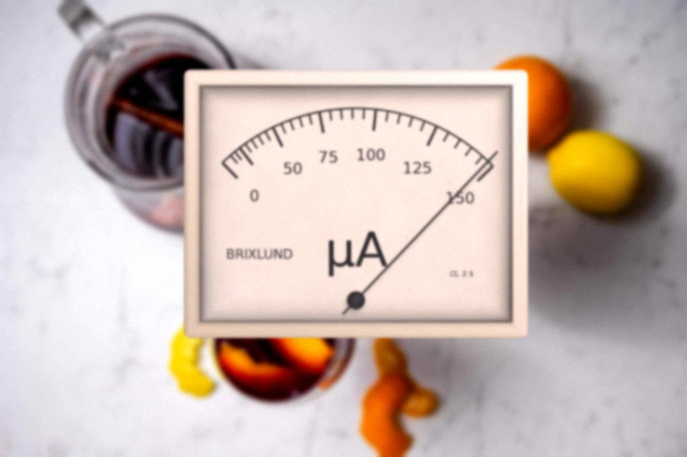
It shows 147.5,µA
